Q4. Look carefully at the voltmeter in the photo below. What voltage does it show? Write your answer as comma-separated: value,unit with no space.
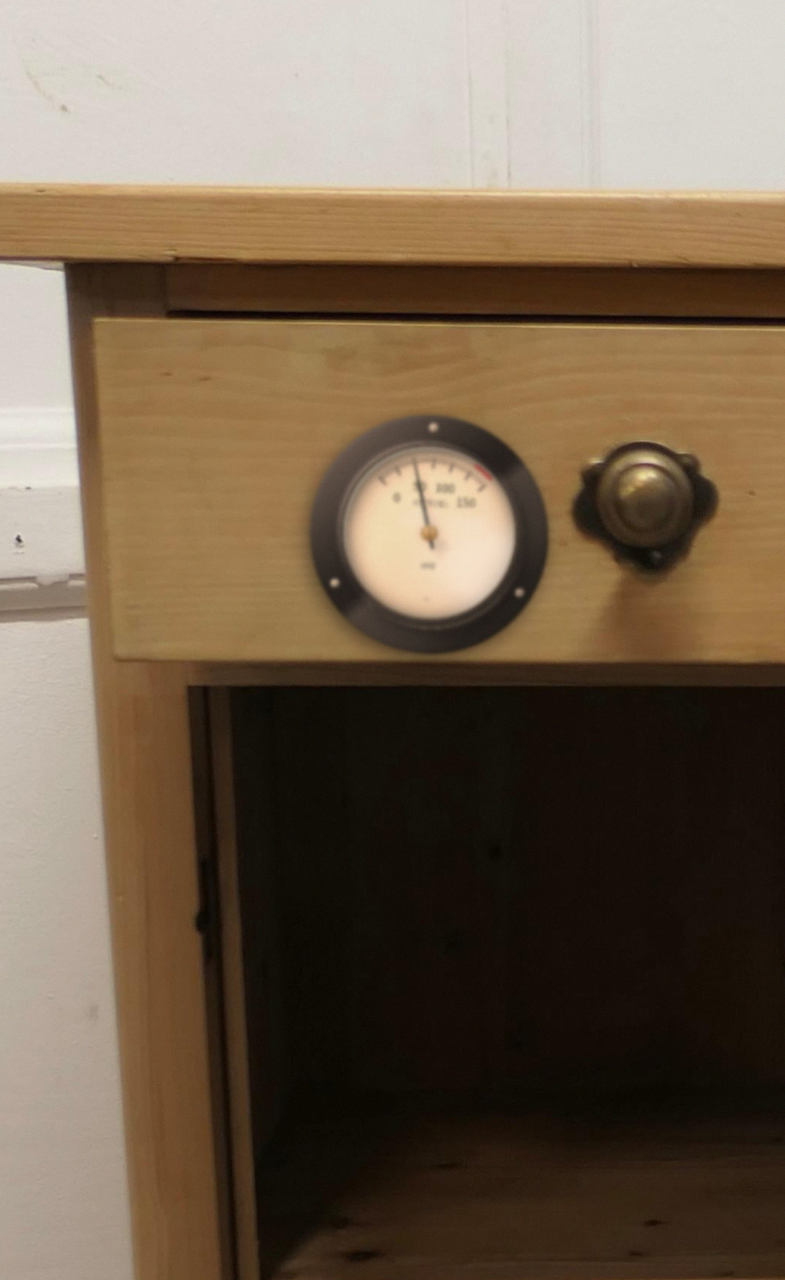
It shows 50,mV
